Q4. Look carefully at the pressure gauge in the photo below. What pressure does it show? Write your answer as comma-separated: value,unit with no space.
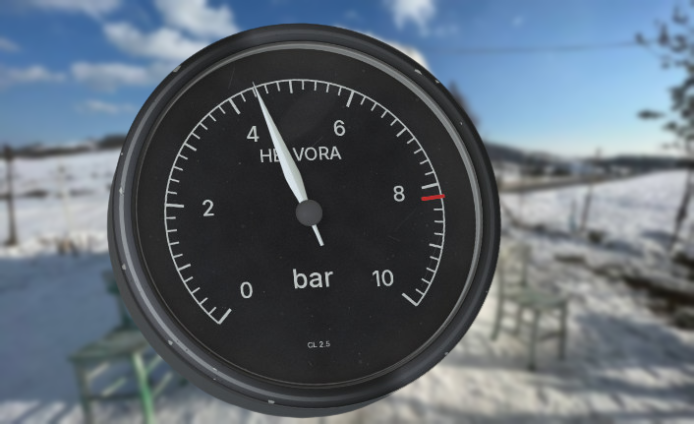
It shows 4.4,bar
